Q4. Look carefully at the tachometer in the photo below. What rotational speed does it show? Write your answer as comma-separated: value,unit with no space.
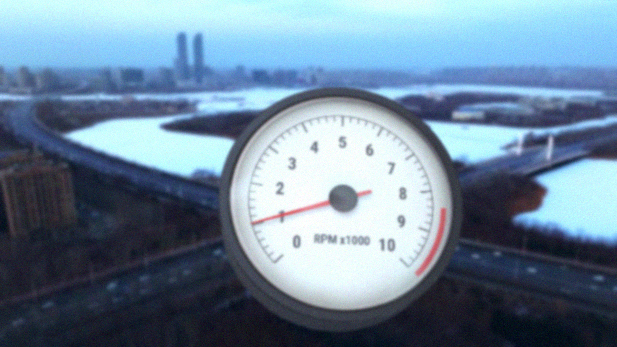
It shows 1000,rpm
